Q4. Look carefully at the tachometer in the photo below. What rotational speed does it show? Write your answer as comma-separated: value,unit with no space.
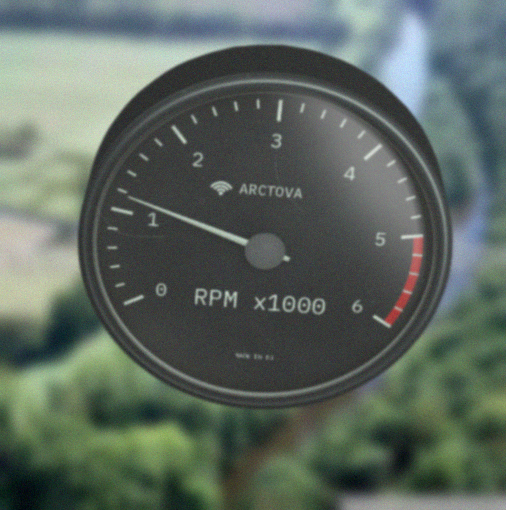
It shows 1200,rpm
